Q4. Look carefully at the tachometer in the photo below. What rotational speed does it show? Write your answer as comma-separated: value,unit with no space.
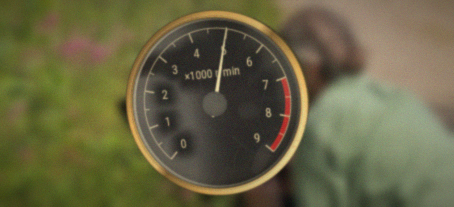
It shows 5000,rpm
